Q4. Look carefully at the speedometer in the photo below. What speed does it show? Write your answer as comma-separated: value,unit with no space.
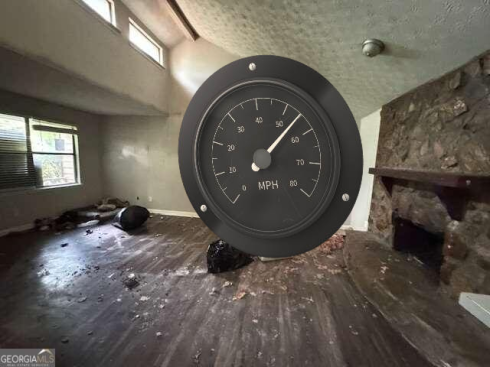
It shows 55,mph
